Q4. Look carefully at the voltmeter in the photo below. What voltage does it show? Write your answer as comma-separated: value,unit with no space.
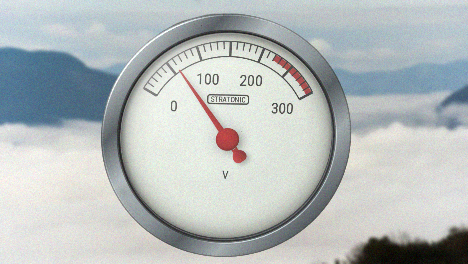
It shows 60,V
